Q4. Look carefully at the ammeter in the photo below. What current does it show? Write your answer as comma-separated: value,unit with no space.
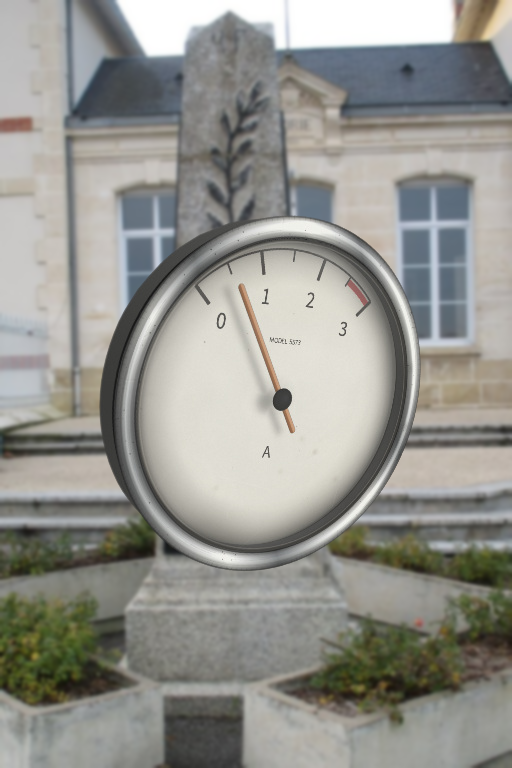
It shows 0.5,A
